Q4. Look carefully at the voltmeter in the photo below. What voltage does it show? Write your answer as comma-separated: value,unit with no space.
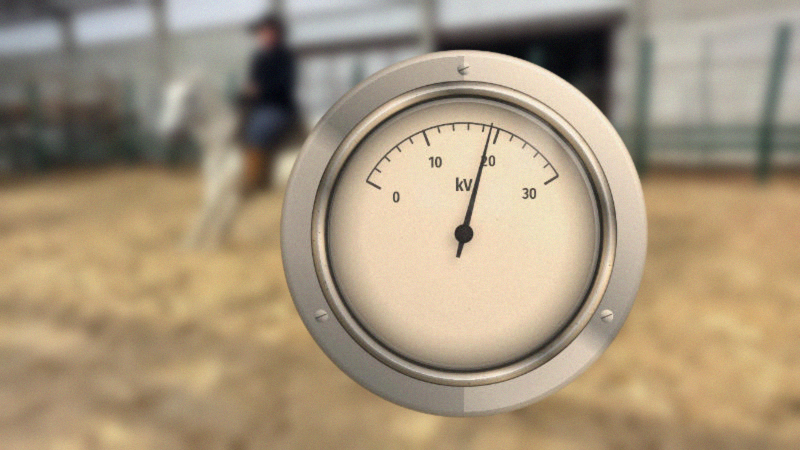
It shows 19,kV
